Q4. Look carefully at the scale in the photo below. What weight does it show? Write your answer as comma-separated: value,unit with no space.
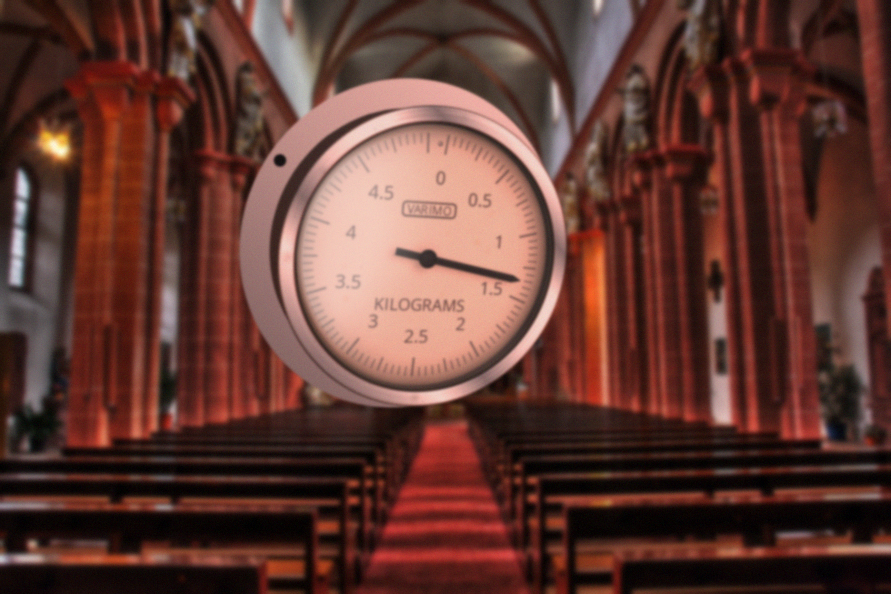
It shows 1.35,kg
